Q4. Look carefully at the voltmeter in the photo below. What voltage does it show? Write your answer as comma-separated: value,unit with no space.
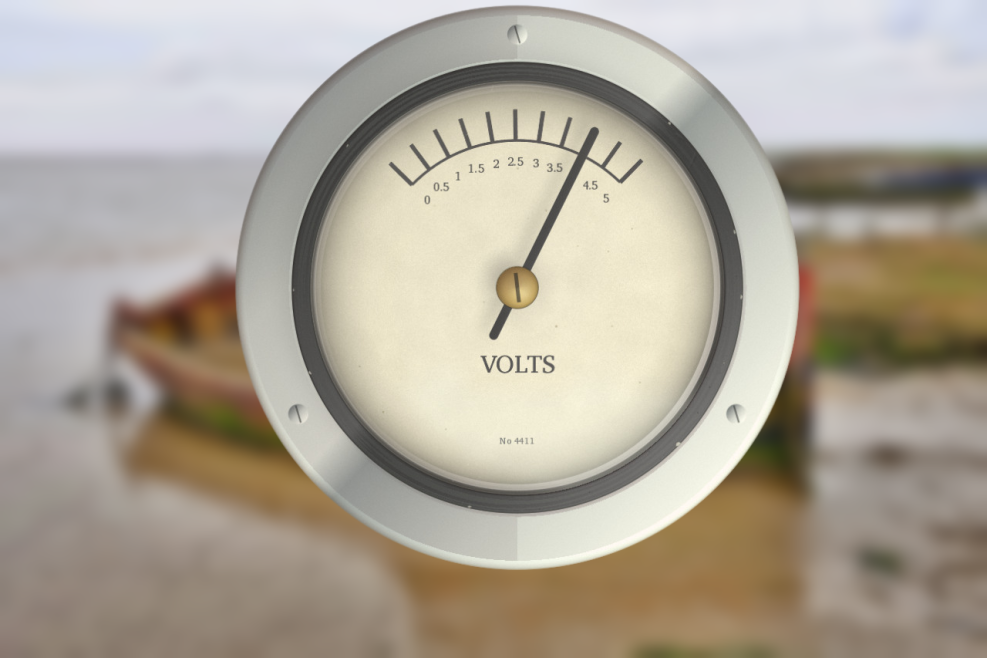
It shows 4,V
